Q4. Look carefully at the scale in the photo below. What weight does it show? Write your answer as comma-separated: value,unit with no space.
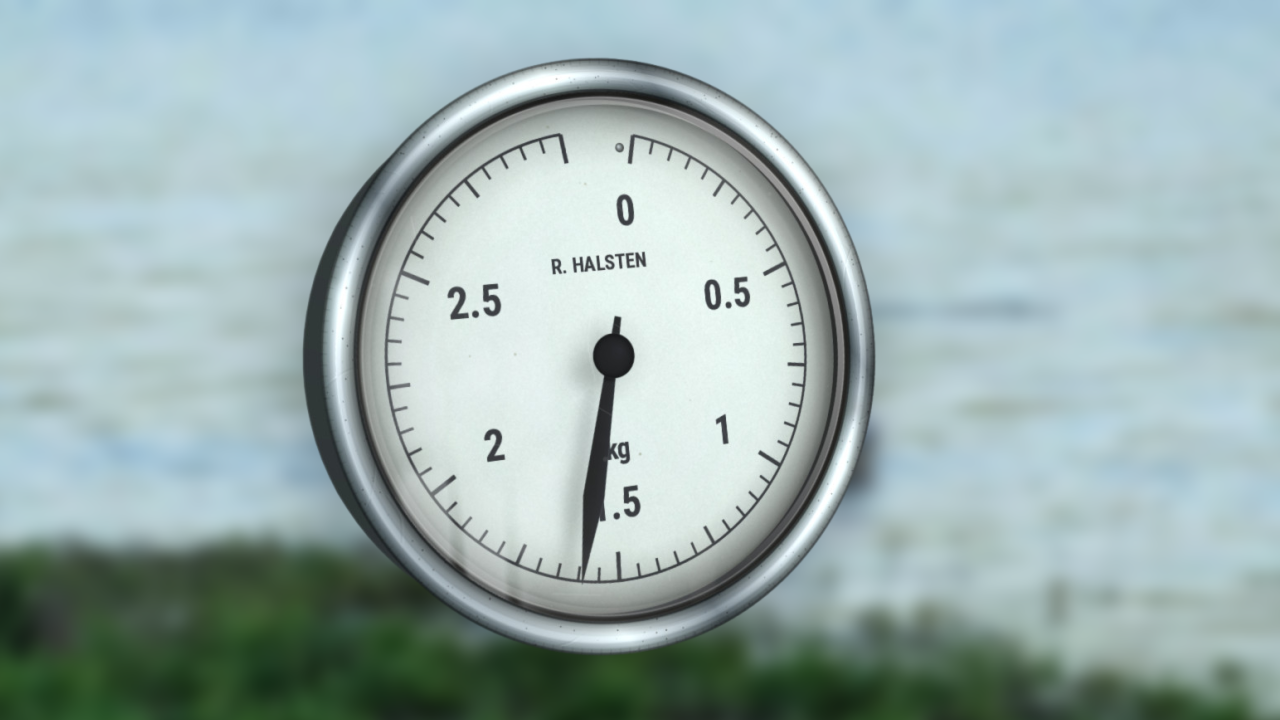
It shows 1.6,kg
